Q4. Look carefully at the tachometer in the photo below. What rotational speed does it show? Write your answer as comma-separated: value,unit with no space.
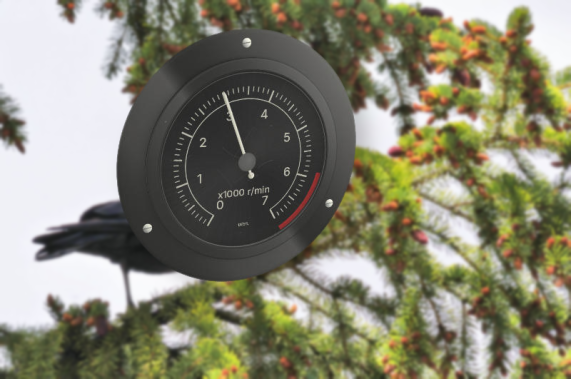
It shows 3000,rpm
